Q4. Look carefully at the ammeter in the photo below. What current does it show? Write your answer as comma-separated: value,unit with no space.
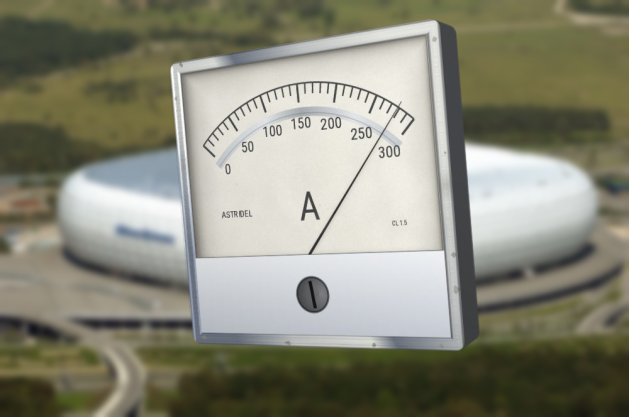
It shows 280,A
